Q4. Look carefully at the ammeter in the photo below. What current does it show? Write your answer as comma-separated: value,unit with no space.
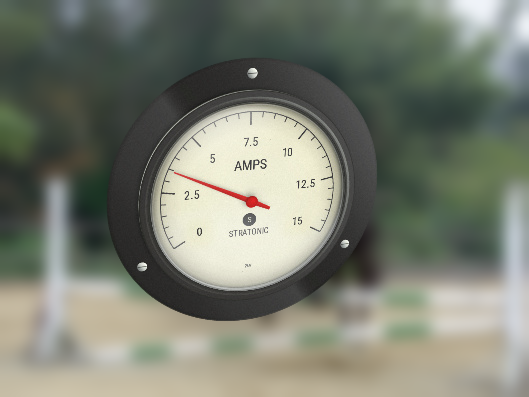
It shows 3.5,A
